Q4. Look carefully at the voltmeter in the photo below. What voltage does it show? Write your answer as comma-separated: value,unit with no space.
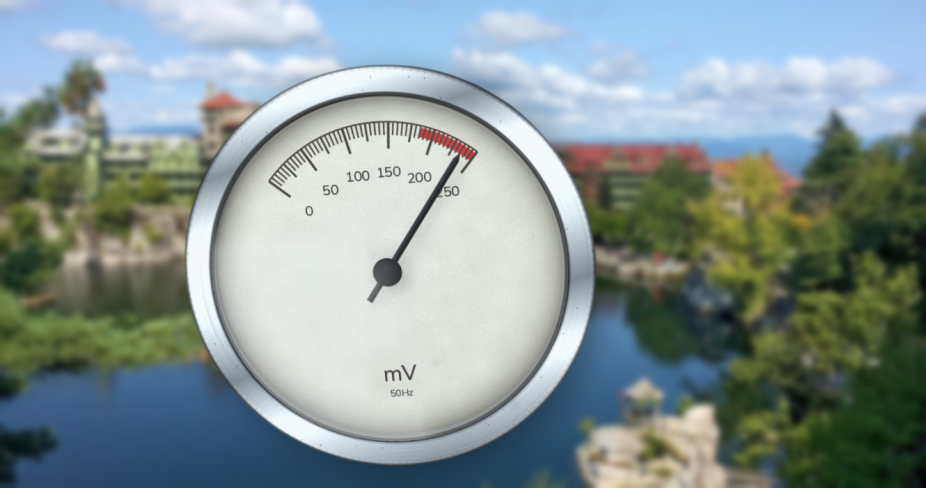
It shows 235,mV
